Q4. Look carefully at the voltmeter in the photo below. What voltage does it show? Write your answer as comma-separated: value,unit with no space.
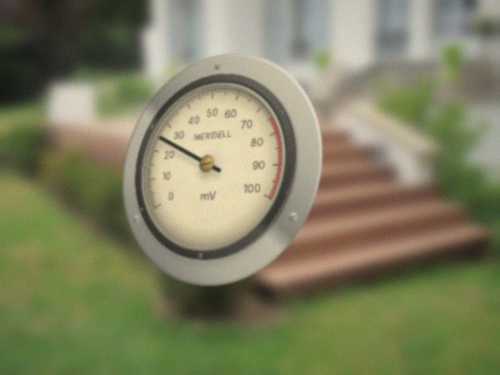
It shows 25,mV
